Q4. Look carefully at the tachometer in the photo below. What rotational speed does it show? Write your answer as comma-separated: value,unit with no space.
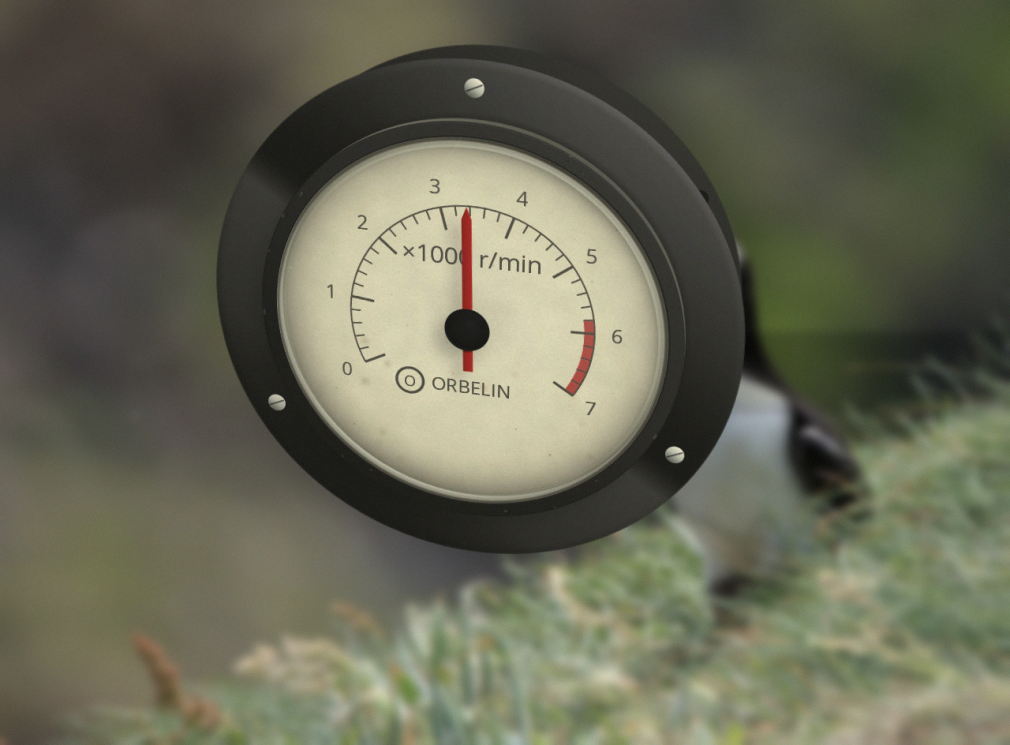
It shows 3400,rpm
